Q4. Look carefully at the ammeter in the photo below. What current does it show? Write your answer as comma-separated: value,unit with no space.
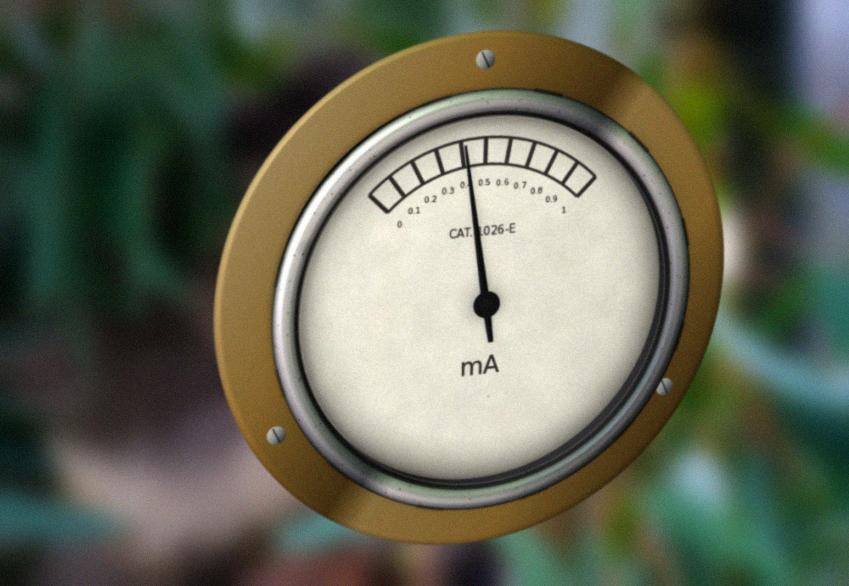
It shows 0.4,mA
